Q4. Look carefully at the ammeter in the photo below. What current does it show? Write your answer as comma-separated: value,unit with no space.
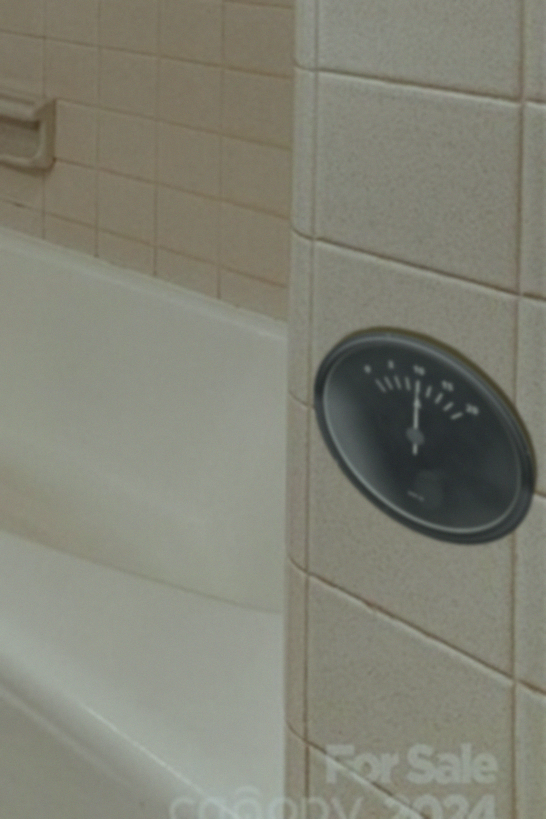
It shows 10,A
